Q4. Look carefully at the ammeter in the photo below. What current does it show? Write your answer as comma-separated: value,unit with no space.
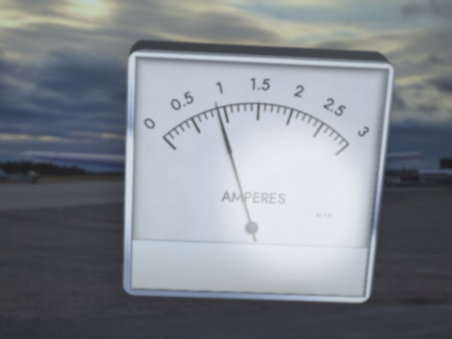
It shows 0.9,A
